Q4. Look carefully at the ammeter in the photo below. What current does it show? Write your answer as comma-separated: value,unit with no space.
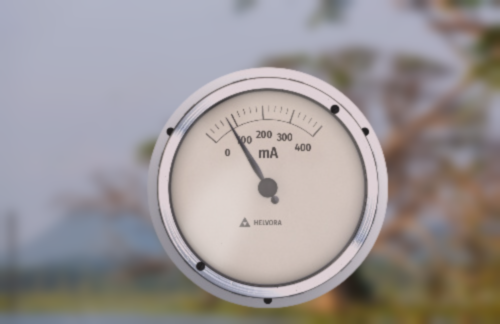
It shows 80,mA
